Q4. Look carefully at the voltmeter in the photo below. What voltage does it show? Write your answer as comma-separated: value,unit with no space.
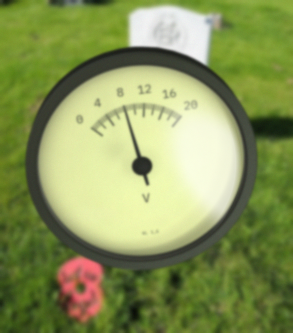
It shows 8,V
